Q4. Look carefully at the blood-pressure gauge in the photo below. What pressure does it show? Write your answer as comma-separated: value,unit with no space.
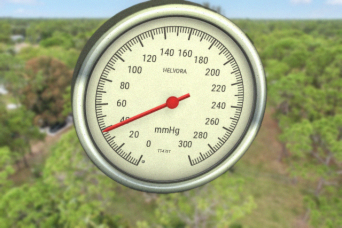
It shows 40,mmHg
